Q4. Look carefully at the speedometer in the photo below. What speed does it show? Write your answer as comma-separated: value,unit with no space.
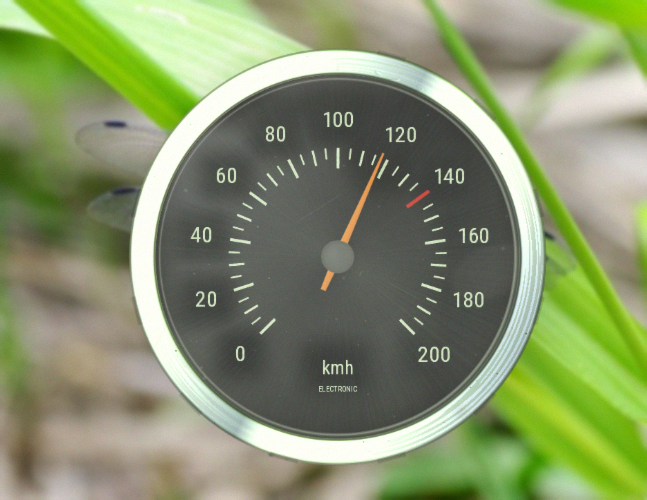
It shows 117.5,km/h
